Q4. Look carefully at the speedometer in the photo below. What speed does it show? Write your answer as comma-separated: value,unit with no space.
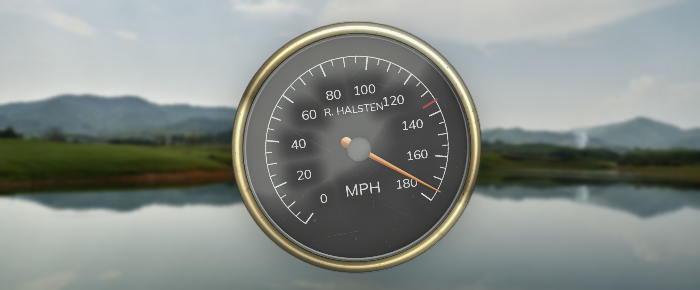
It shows 175,mph
